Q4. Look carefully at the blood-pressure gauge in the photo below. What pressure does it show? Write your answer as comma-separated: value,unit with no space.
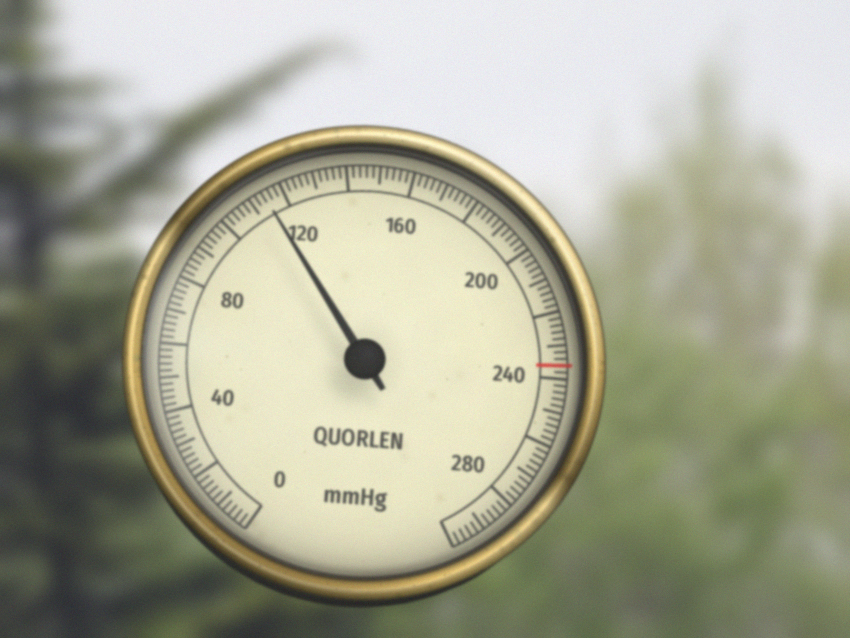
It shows 114,mmHg
